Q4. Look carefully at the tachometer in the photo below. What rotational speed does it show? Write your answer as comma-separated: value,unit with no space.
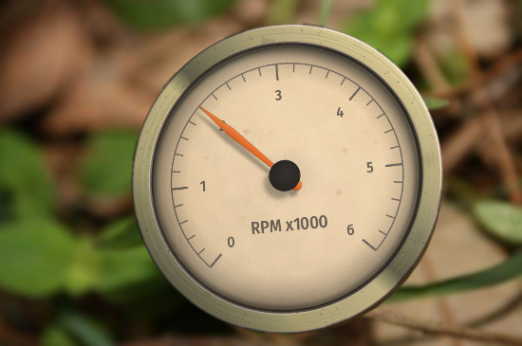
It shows 2000,rpm
